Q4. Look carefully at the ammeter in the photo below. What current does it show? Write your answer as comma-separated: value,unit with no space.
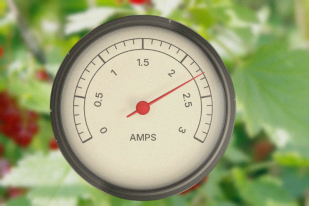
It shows 2.25,A
